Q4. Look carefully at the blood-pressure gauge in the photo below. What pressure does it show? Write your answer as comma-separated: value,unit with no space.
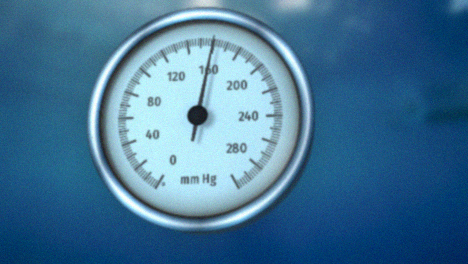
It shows 160,mmHg
